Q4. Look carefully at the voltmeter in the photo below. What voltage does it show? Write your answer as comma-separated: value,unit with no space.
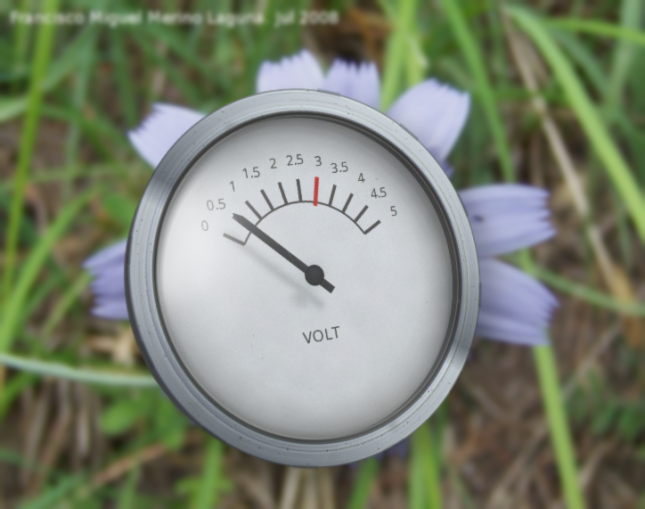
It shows 0.5,V
